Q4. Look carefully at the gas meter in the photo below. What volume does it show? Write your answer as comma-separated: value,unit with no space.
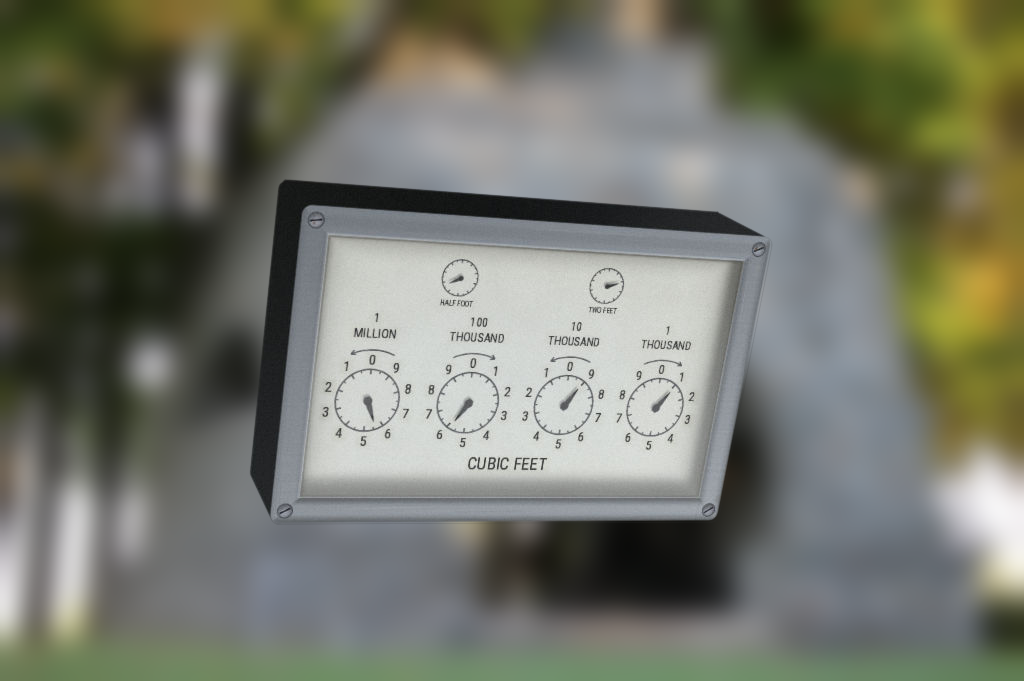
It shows 559100,ft³
